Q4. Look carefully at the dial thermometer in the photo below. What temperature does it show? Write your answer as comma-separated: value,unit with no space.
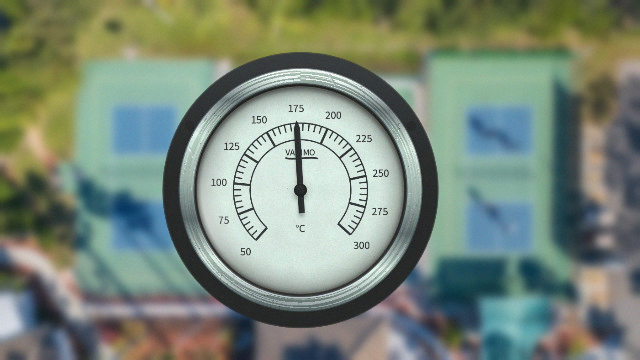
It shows 175,°C
